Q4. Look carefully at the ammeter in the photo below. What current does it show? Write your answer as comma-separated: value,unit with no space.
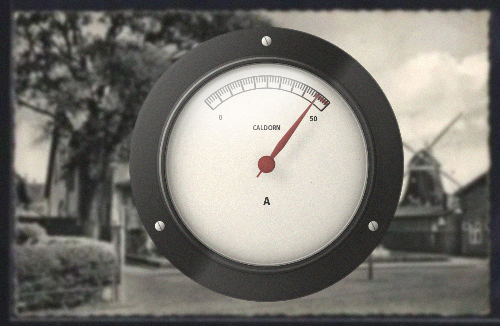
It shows 45,A
